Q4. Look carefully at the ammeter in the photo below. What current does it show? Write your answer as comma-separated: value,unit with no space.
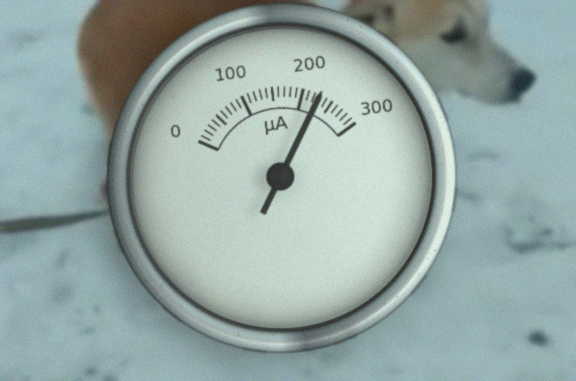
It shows 230,µA
